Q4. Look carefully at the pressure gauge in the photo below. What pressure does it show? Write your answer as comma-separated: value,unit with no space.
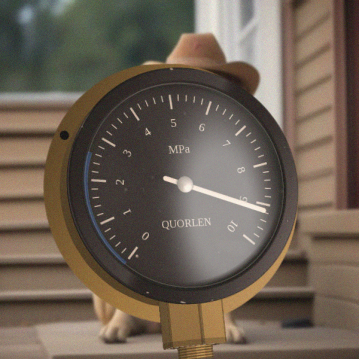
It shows 9.2,MPa
